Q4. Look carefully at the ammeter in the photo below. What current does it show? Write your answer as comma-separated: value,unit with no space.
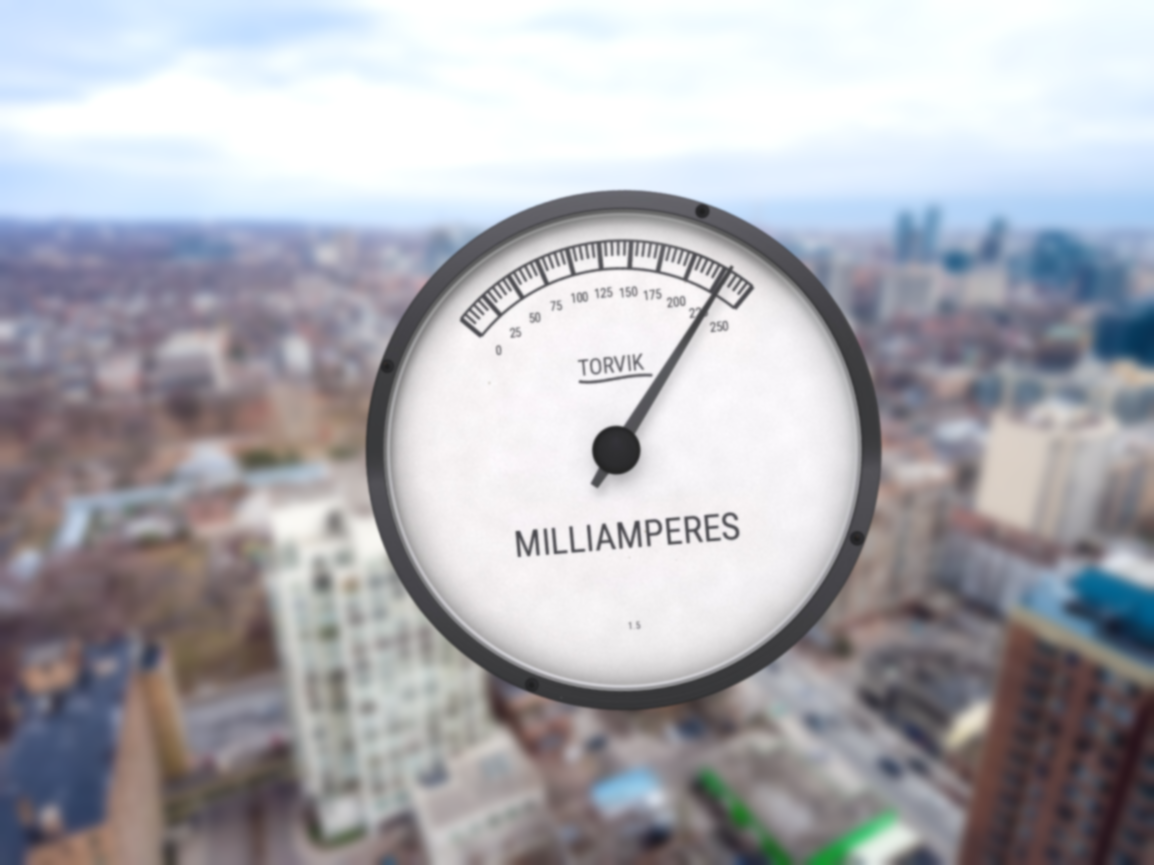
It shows 230,mA
